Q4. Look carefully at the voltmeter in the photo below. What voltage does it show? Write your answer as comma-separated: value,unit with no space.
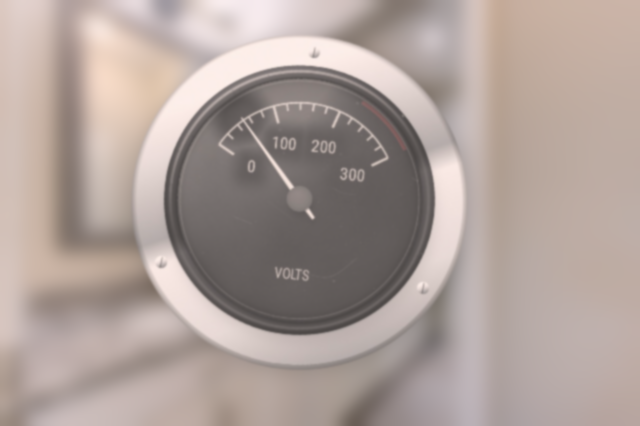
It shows 50,V
